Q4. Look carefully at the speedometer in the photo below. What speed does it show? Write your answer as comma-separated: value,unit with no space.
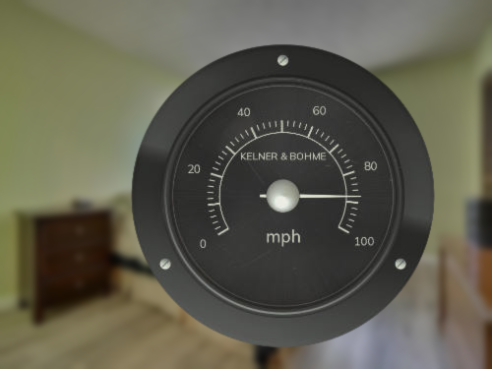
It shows 88,mph
